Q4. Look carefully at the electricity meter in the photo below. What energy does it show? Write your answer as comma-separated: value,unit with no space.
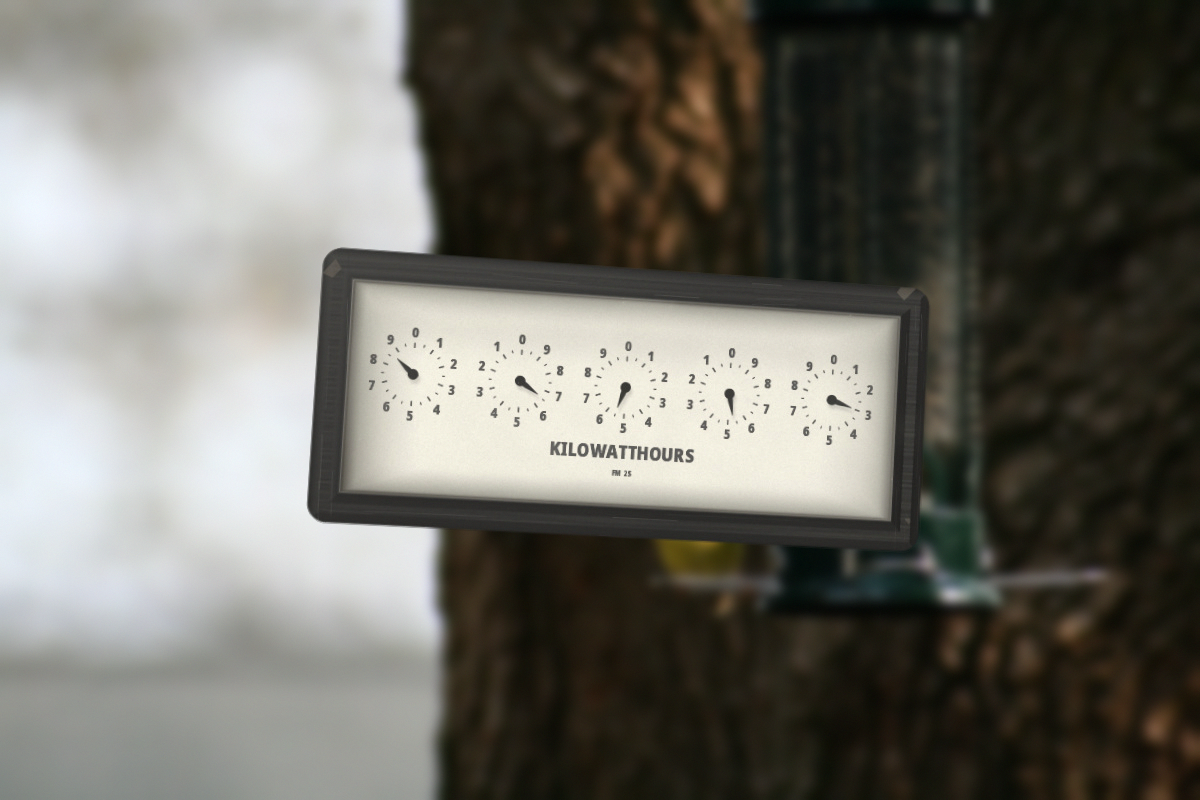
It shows 86553,kWh
